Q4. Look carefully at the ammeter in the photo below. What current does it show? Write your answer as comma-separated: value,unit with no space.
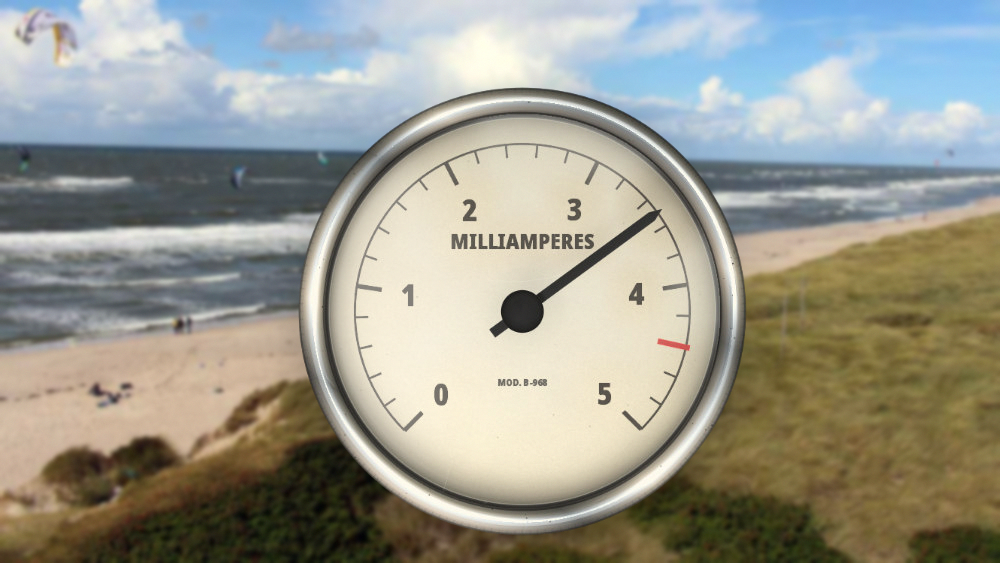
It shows 3.5,mA
